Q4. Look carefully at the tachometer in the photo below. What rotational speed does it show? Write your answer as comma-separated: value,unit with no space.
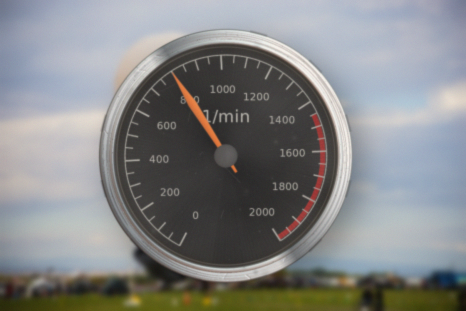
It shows 800,rpm
